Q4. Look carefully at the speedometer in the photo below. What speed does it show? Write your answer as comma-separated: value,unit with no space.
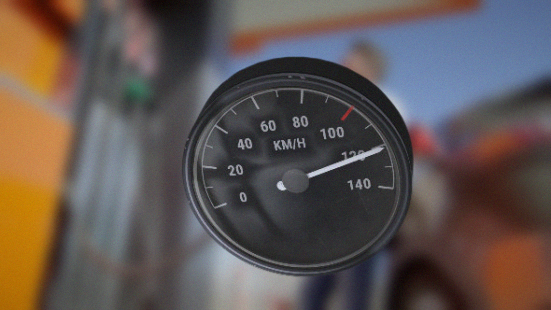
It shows 120,km/h
